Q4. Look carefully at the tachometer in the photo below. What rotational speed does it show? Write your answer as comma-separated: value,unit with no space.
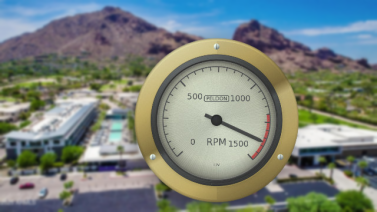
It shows 1375,rpm
